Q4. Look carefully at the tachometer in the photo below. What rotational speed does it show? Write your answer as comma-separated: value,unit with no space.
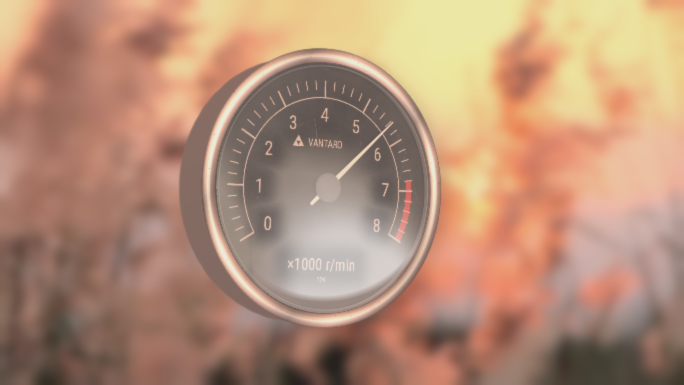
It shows 5600,rpm
